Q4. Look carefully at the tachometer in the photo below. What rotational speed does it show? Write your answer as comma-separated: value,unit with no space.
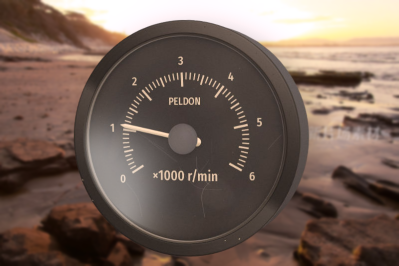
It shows 1100,rpm
